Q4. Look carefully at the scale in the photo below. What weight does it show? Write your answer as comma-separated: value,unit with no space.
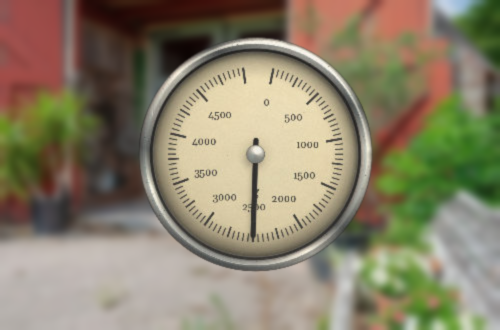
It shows 2500,g
